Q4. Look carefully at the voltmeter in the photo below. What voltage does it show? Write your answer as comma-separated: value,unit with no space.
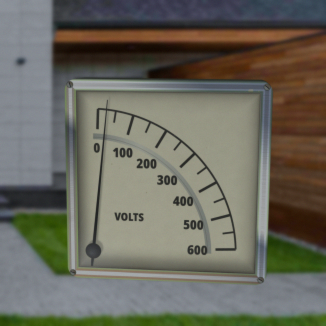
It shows 25,V
